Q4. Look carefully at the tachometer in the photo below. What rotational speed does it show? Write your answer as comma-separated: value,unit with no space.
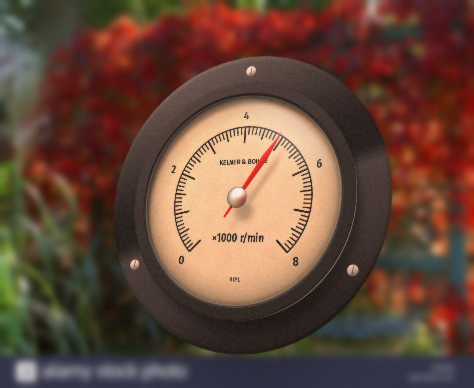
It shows 5000,rpm
